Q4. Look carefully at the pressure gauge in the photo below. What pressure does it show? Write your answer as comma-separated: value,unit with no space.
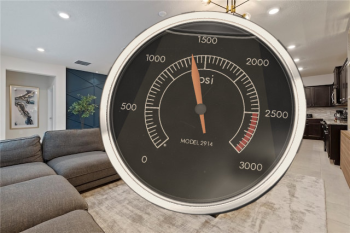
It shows 1350,psi
